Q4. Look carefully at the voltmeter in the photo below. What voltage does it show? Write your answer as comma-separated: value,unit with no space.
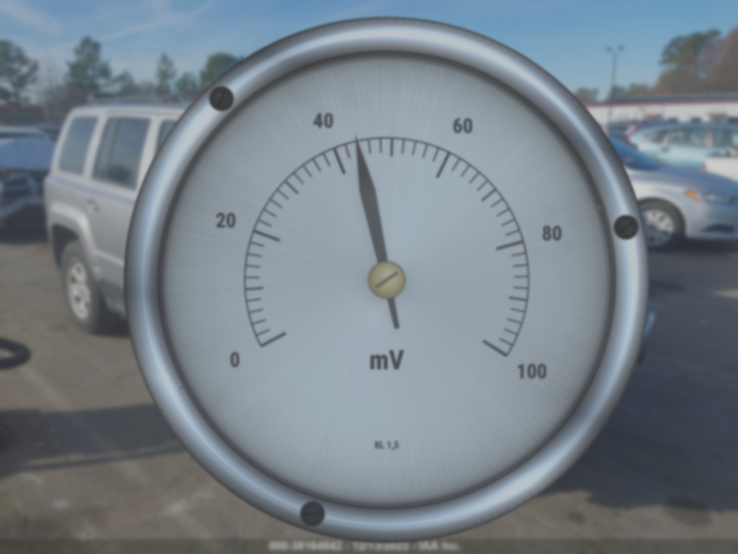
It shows 44,mV
